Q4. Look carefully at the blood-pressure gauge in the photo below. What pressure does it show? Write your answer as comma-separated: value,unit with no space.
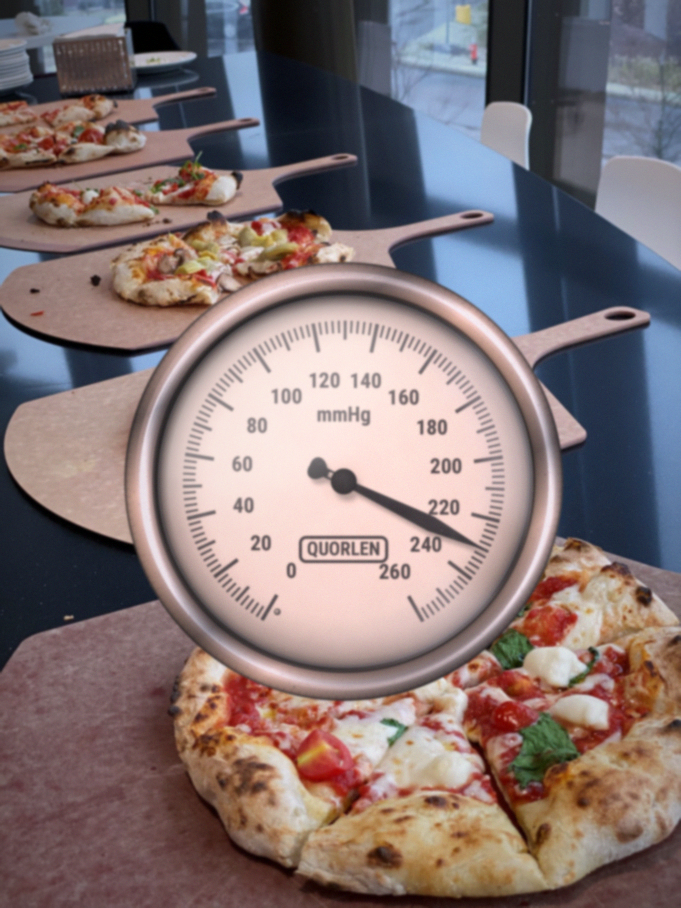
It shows 230,mmHg
